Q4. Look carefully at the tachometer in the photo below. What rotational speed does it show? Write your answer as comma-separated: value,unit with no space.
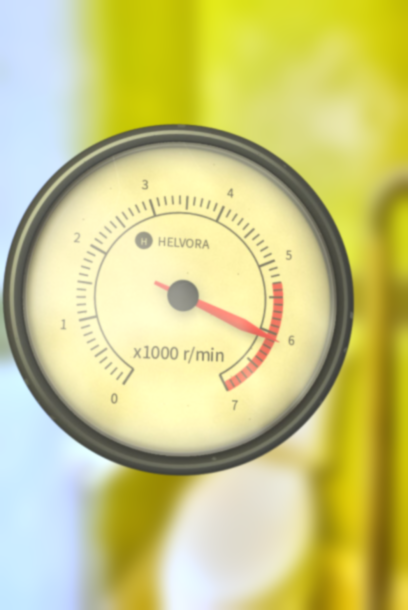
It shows 6100,rpm
